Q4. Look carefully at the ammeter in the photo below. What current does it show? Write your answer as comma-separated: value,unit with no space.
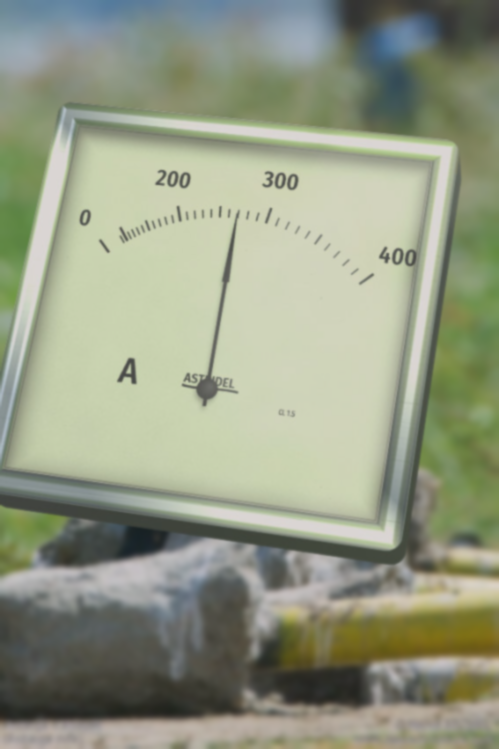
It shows 270,A
